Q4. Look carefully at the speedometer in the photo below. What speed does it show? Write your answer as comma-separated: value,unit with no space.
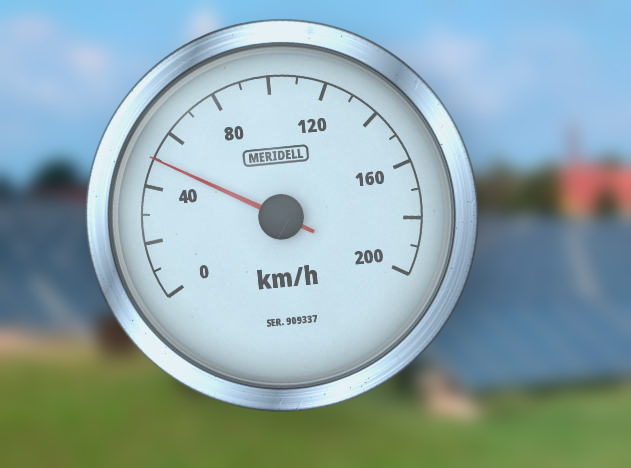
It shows 50,km/h
